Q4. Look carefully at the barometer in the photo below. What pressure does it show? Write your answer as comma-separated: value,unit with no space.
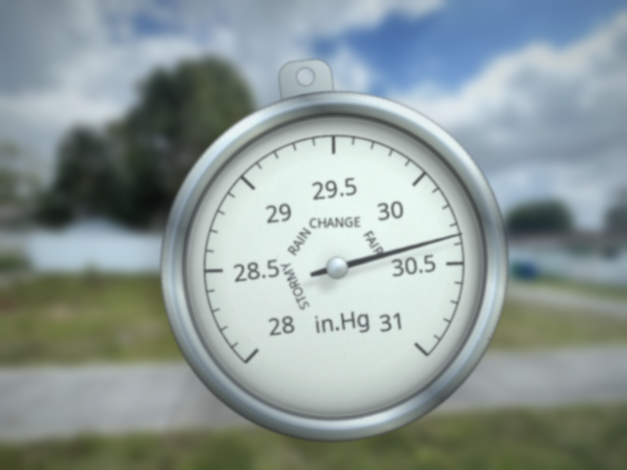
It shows 30.35,inHg
